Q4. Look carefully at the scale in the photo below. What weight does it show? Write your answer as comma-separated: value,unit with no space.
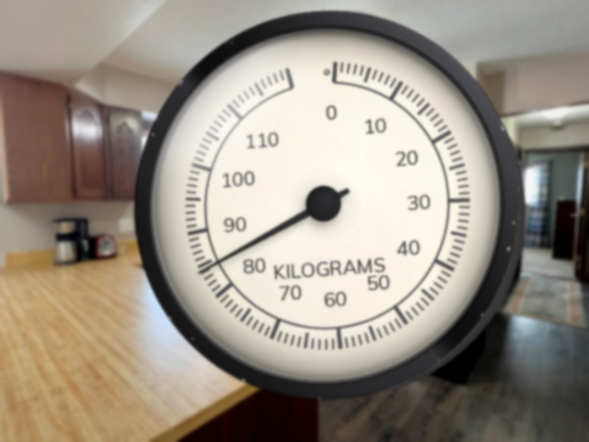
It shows 84,kg
